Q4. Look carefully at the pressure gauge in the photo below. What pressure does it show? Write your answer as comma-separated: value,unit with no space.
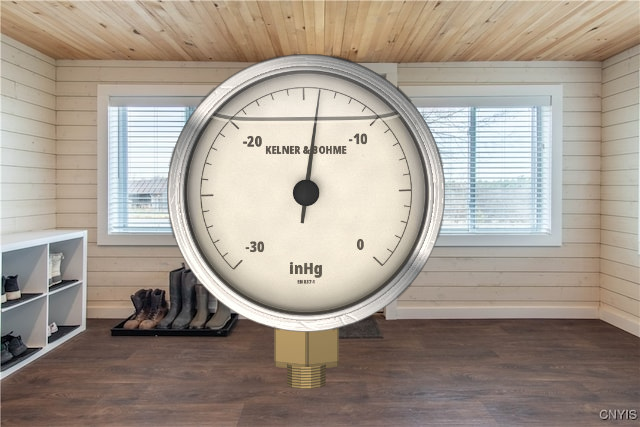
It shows -14,inHg
